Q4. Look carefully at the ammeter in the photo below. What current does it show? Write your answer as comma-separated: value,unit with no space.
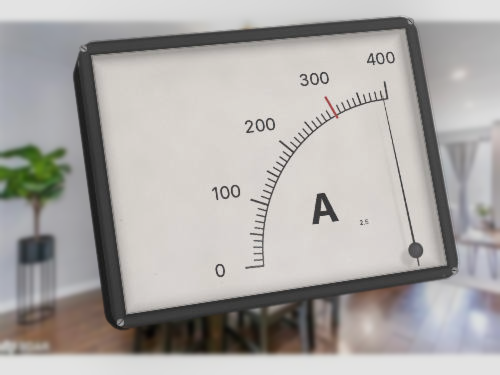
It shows 390,A
